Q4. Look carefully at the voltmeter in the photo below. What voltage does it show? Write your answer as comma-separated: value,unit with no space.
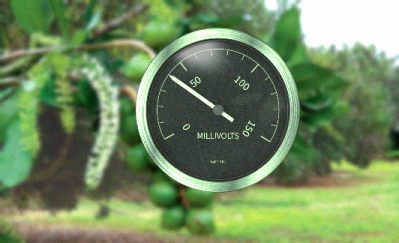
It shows 40,mV
